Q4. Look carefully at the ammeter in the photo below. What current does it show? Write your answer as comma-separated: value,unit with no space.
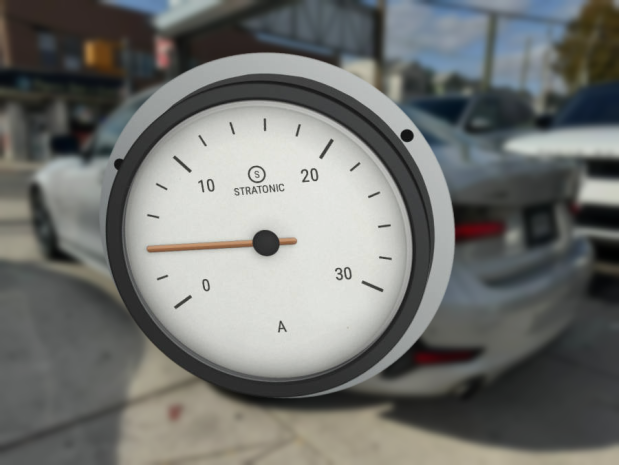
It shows 4,A
